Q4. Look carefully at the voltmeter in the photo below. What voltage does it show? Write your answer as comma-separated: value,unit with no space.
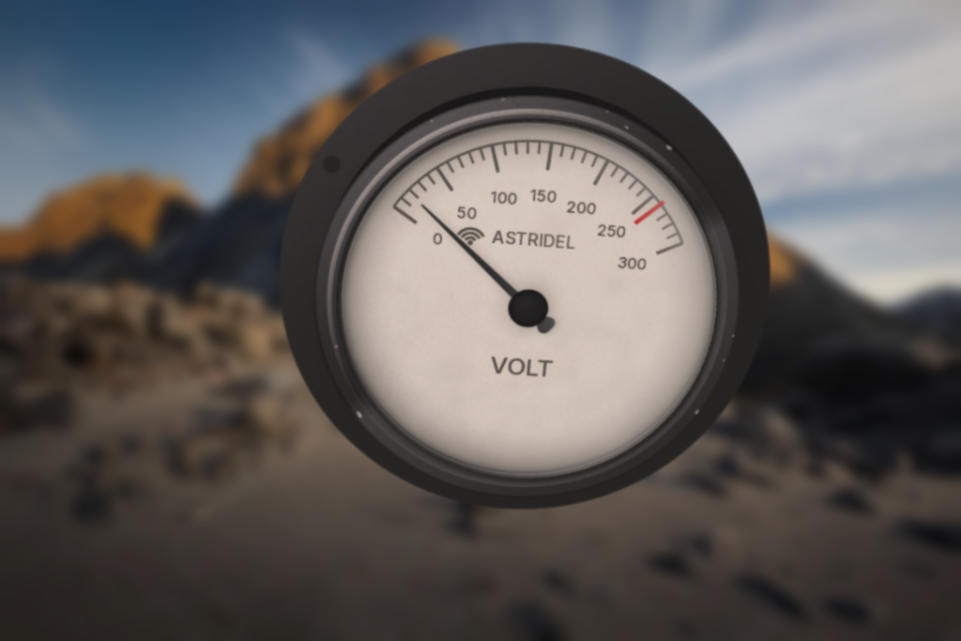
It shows 20,V
